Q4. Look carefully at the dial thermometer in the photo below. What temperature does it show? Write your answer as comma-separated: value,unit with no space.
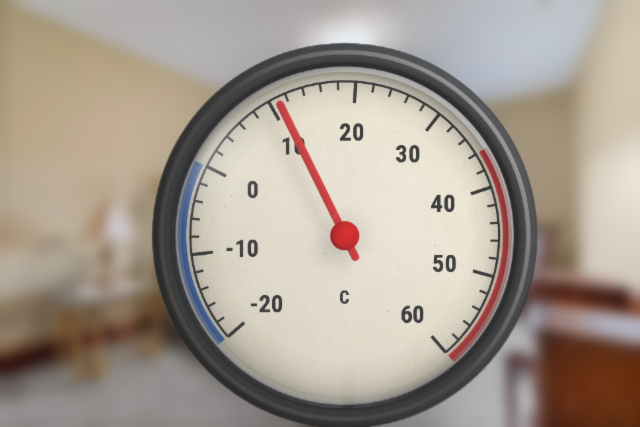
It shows 11,°C
